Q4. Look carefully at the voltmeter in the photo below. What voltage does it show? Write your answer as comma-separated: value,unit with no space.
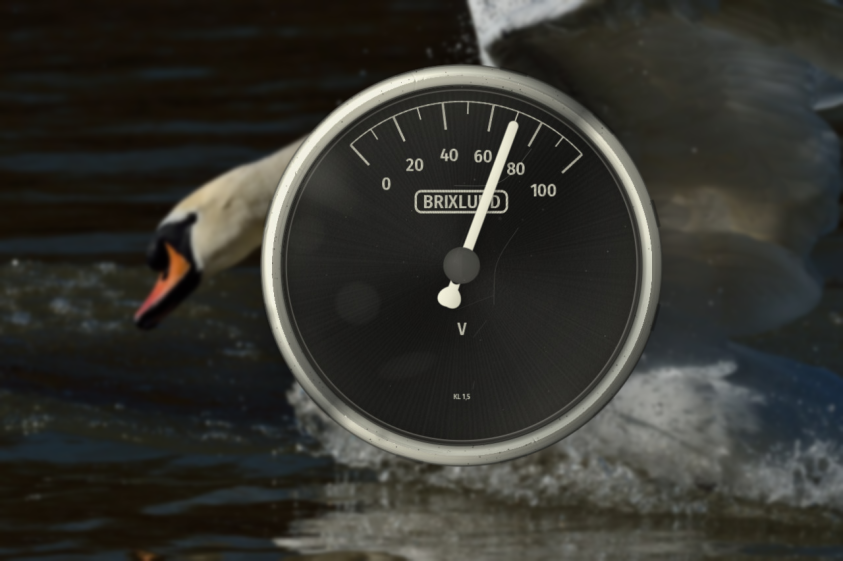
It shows 70,V
